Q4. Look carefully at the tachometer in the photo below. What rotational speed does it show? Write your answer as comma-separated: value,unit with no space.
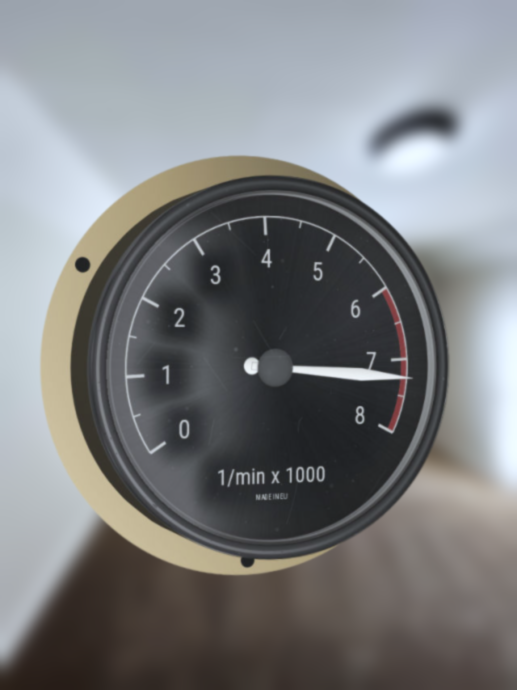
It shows 7250,rpm
